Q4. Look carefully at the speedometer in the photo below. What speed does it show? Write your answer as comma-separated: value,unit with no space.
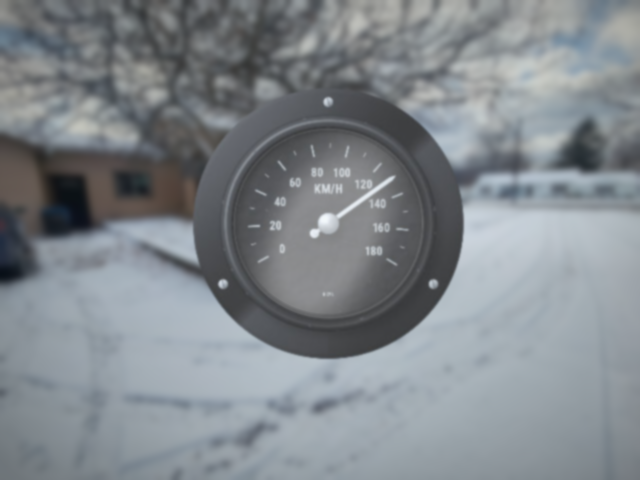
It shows 130,km/h
